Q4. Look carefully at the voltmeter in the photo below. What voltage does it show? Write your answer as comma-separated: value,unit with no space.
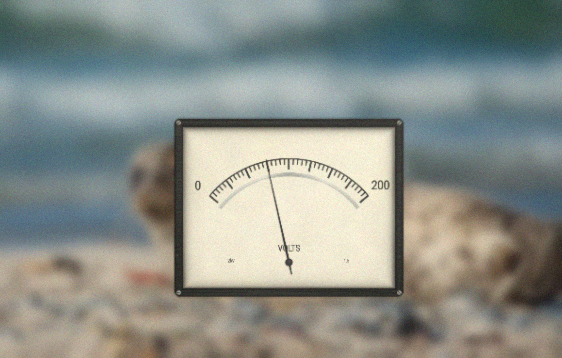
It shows 75,V
